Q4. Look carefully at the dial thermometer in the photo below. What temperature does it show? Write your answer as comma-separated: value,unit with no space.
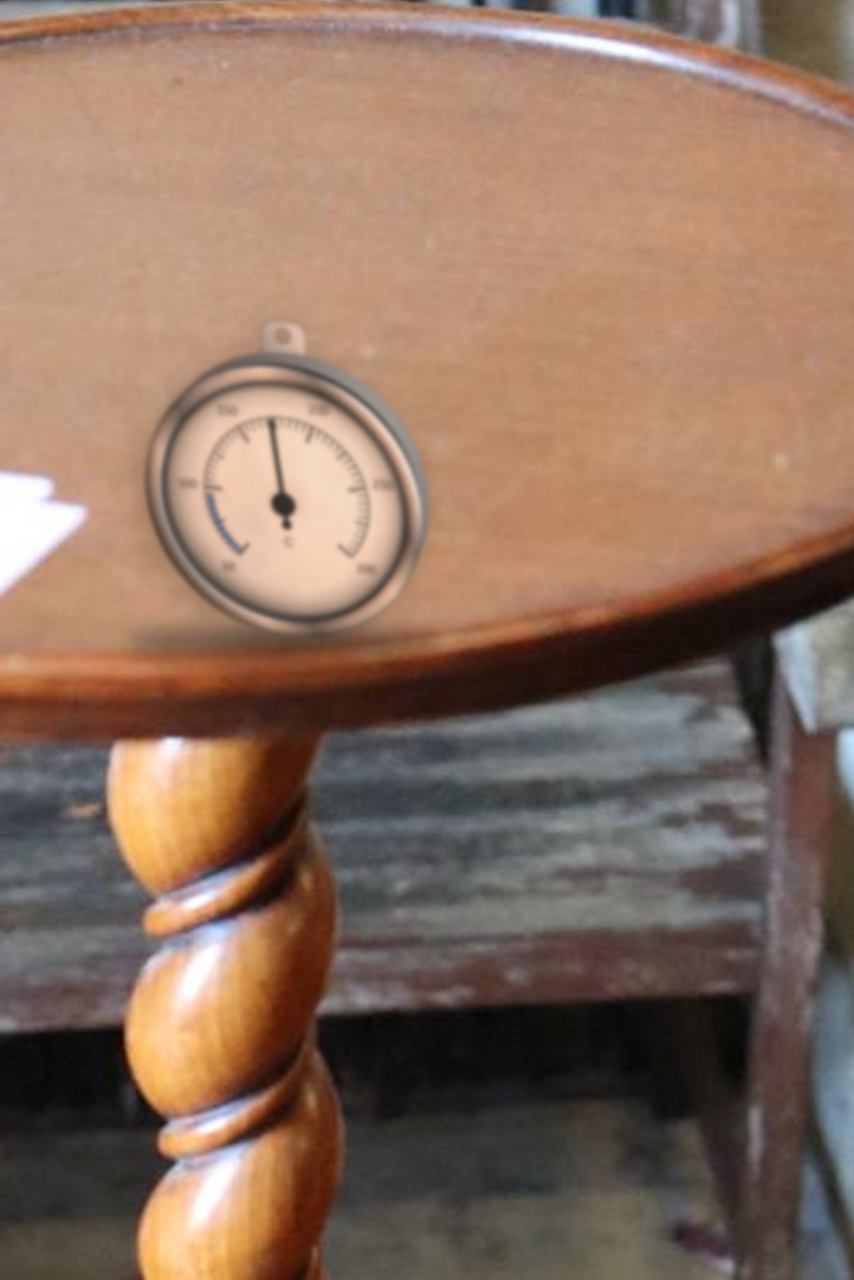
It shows 175,°C
